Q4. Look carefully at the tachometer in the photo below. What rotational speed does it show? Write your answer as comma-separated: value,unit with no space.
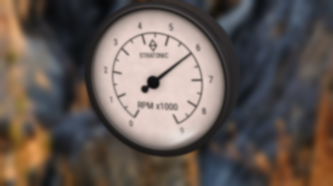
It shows 6000,rpm
